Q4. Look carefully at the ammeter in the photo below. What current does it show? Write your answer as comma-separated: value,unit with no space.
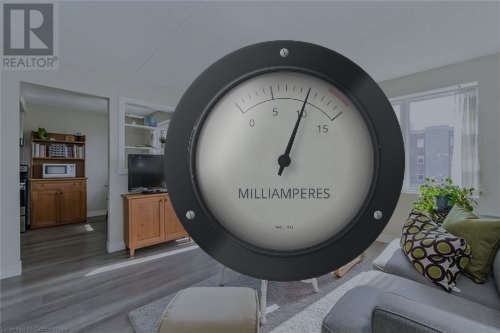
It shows 10,mA
